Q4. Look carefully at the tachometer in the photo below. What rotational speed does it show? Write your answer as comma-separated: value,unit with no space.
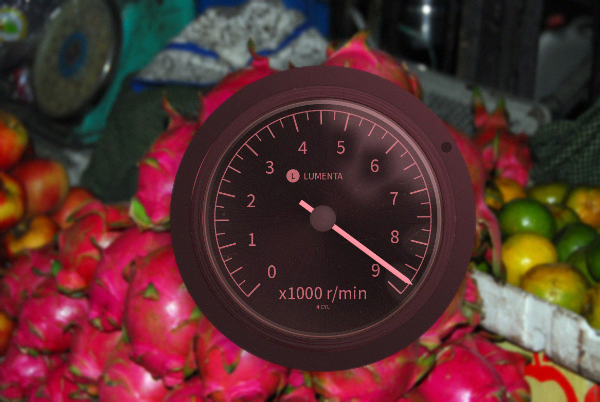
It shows 8750,rpm
